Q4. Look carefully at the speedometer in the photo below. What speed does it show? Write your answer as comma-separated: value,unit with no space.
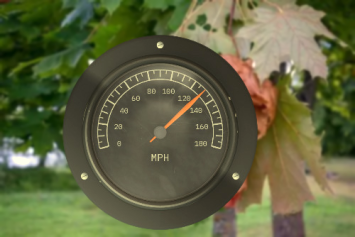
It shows 130,mph
